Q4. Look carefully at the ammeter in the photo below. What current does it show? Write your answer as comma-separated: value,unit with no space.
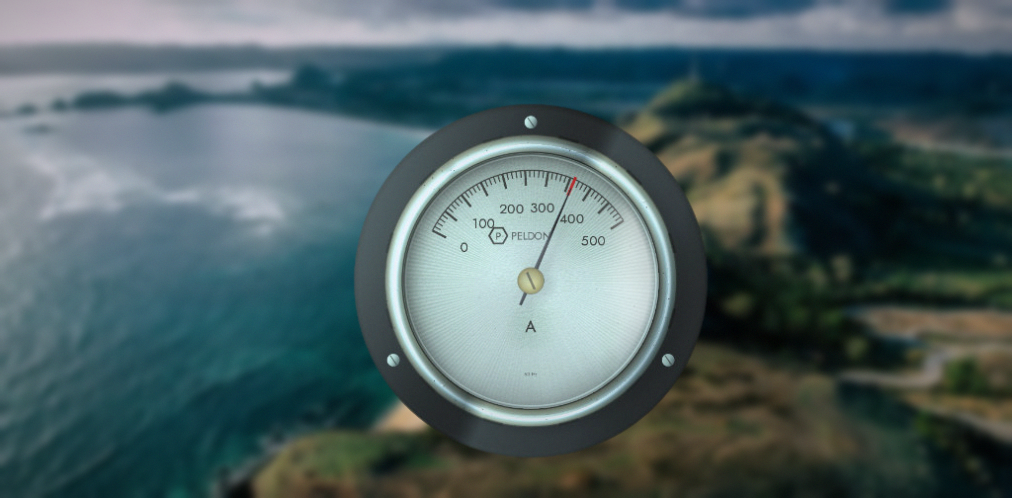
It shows 360,A
